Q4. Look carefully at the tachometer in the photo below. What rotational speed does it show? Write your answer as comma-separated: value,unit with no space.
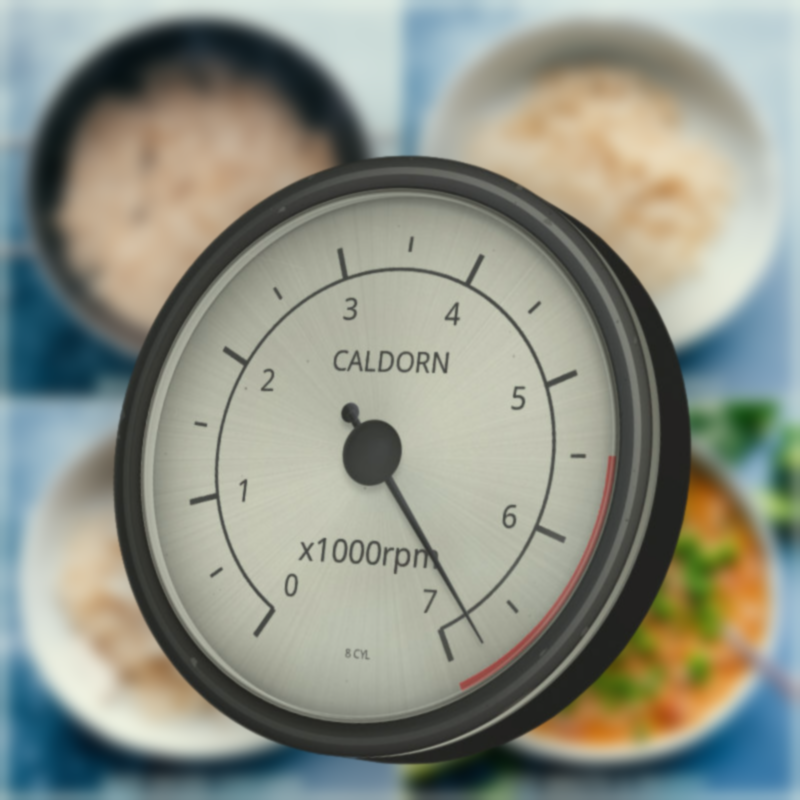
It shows 6750,rpm
